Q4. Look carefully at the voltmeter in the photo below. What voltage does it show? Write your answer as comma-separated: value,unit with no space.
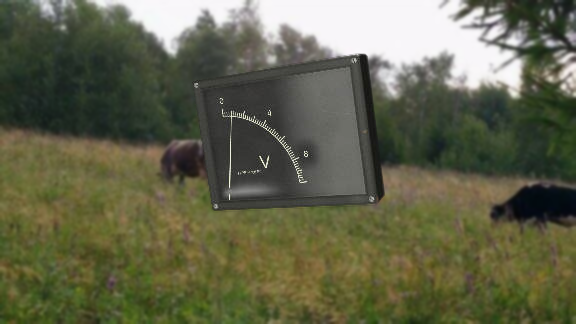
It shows 1,V
